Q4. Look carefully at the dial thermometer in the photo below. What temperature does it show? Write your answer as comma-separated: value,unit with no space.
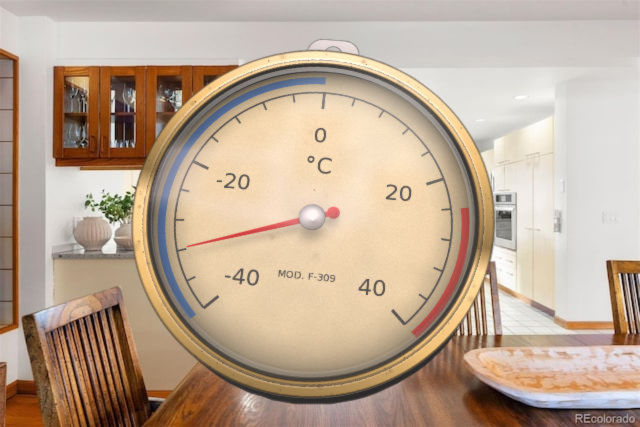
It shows -32,°C
